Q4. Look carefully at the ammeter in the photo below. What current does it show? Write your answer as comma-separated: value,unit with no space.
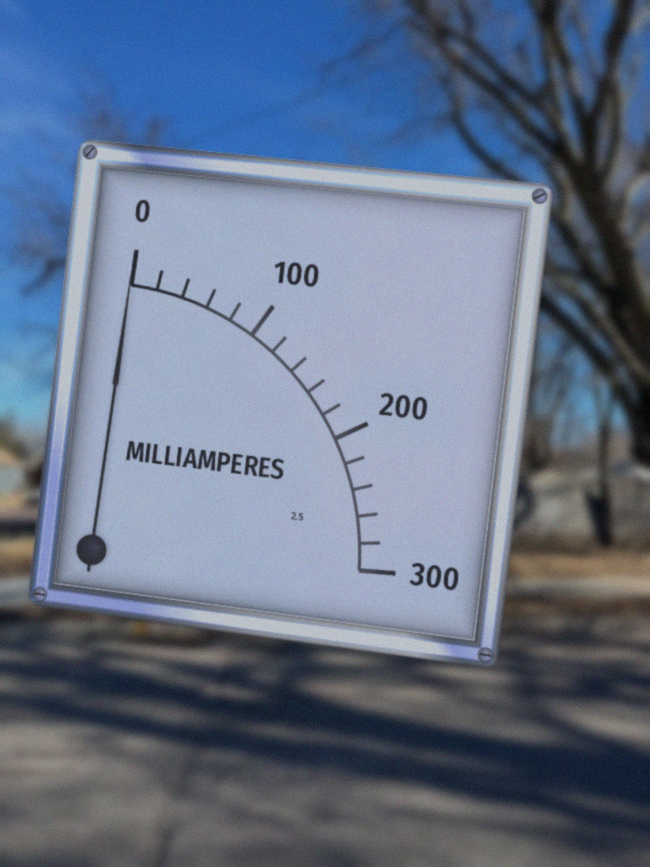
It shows 0,mA
